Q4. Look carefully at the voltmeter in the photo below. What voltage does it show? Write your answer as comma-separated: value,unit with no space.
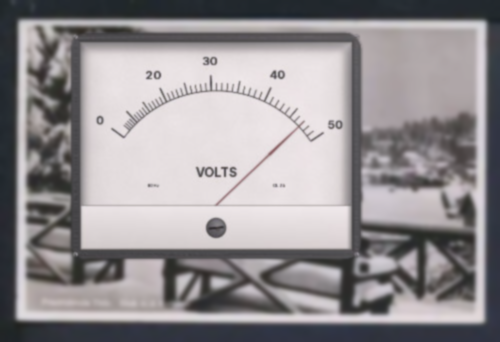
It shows 47,V
